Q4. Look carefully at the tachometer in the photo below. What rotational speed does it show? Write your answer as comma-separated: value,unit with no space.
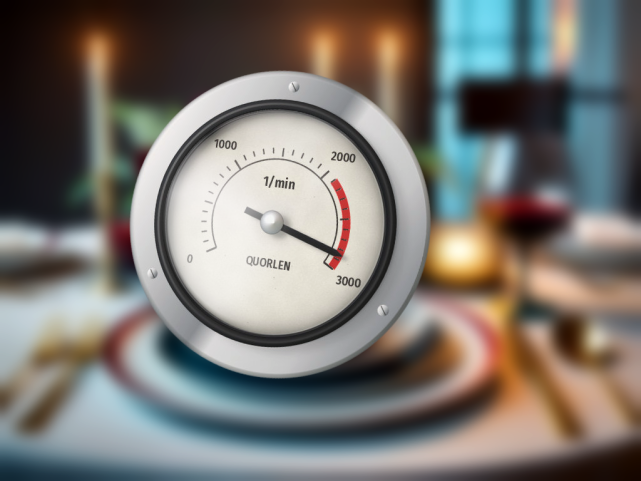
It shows 2850,rpm
